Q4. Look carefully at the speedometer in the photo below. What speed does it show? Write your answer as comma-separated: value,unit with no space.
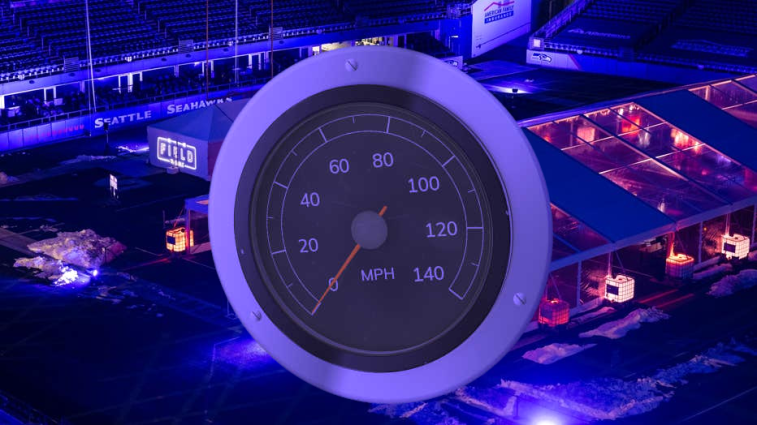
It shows 0,mph
